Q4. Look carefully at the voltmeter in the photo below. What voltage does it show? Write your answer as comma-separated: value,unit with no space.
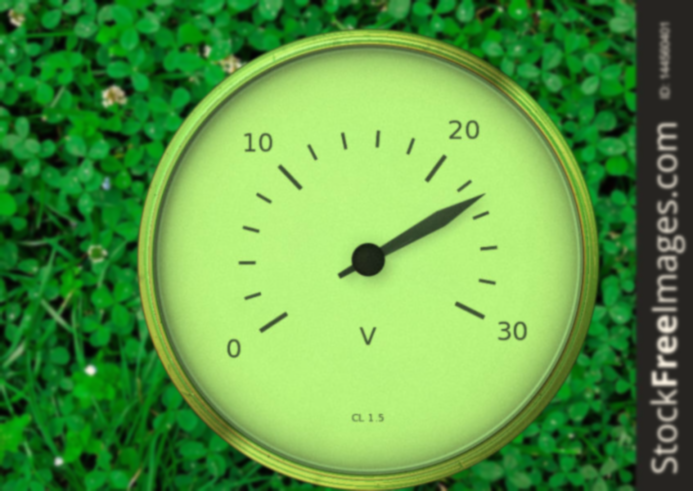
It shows 23,V
